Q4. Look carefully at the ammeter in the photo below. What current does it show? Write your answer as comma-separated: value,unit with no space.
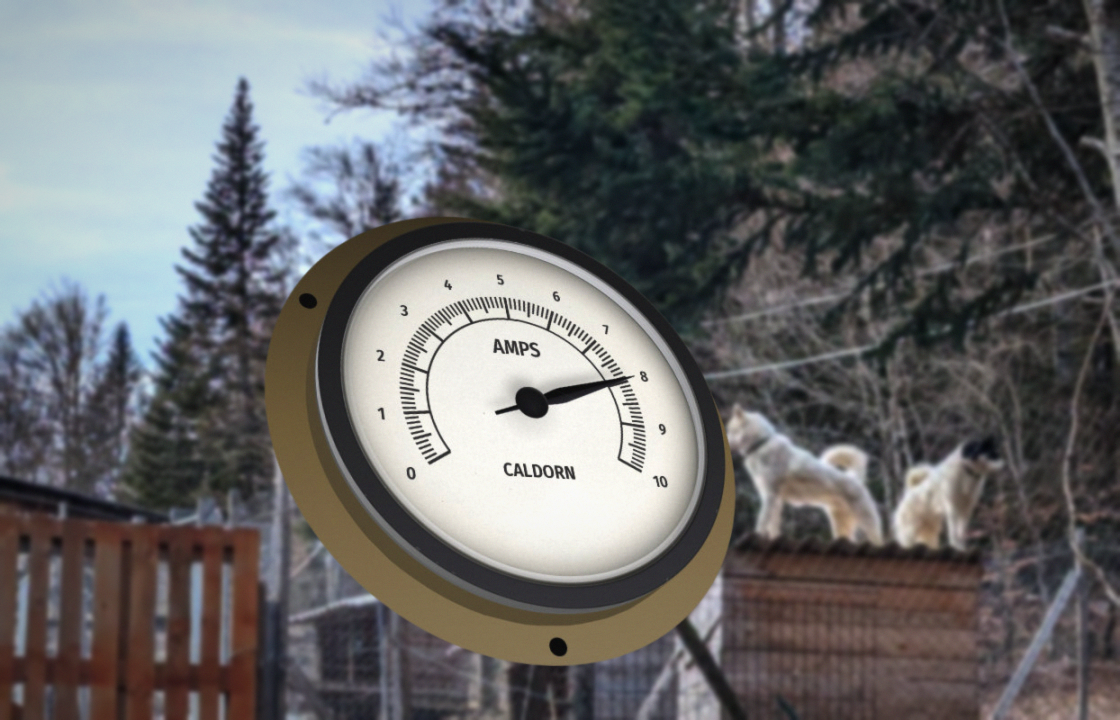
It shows 8,A
